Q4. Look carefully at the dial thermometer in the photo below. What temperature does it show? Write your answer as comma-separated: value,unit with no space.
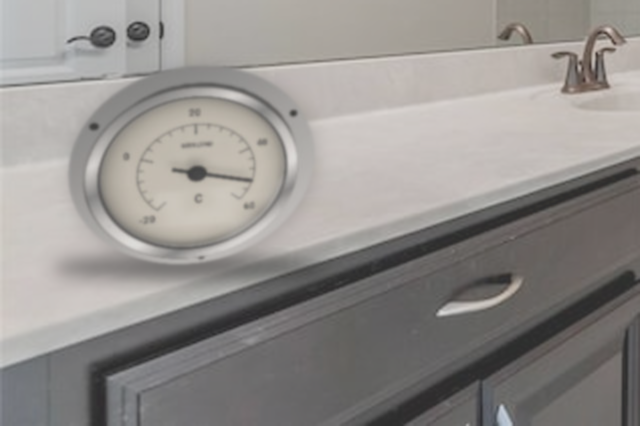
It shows 52,°C
